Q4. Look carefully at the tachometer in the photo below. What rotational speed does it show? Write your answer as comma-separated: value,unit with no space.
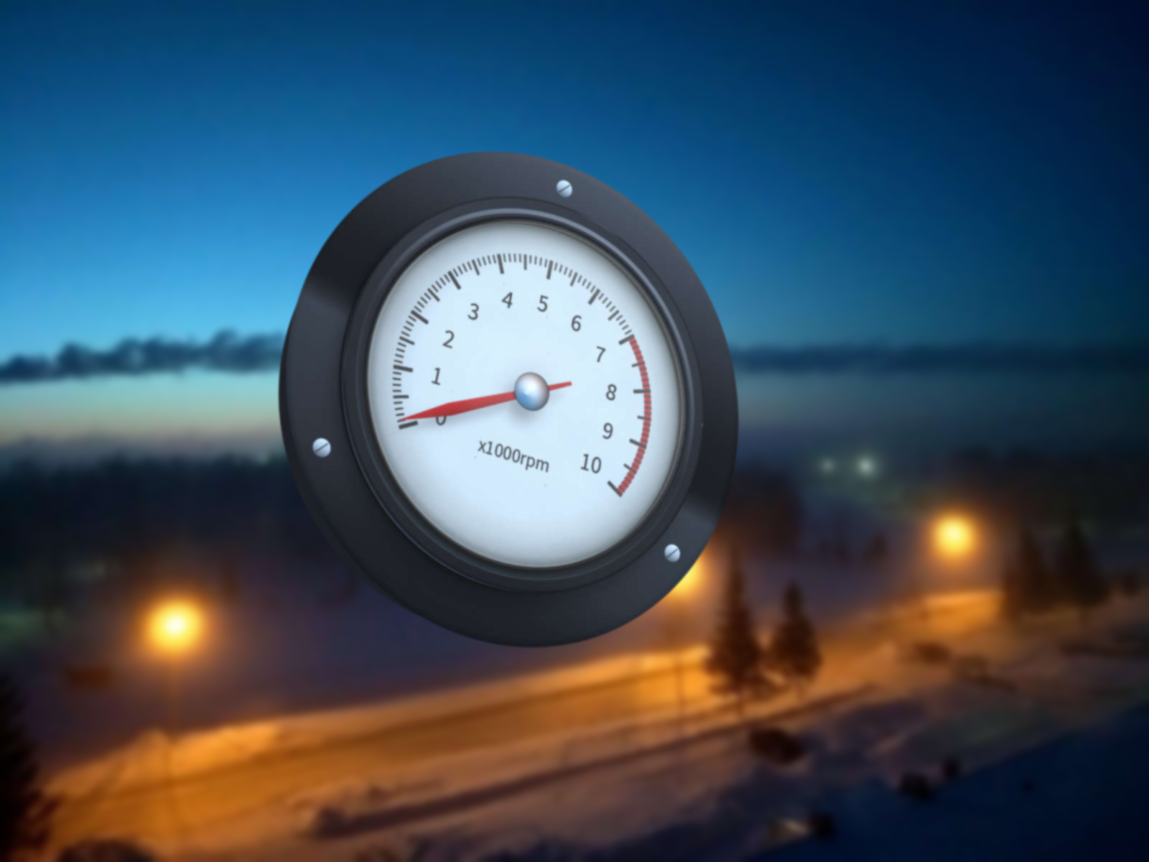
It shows 100,rpm
